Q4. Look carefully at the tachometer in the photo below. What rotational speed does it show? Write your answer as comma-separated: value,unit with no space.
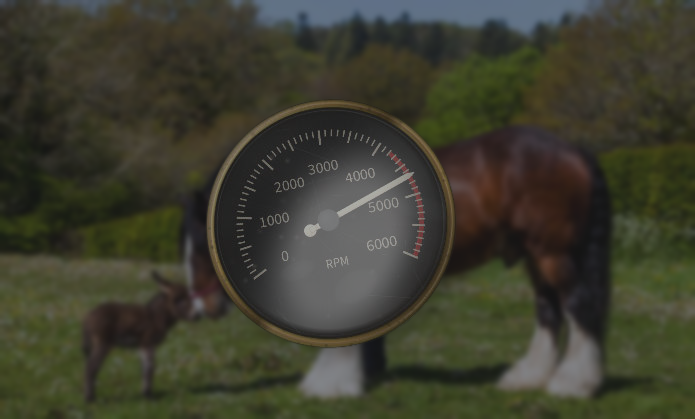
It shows 4700,rpm
